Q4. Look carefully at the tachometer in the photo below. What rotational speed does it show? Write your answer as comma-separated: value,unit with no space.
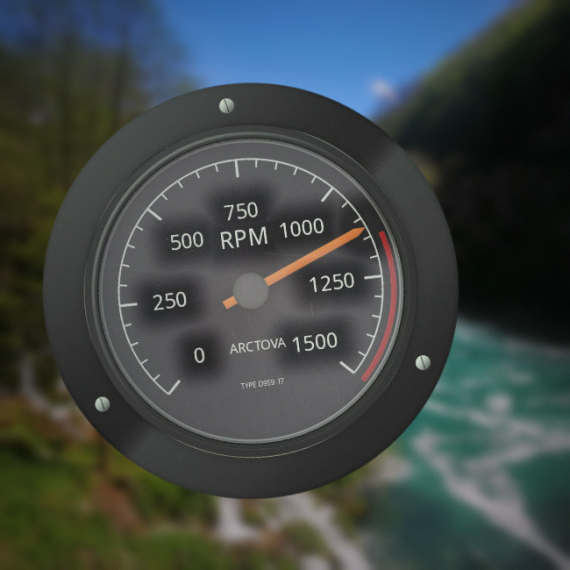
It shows 1125,rpm
